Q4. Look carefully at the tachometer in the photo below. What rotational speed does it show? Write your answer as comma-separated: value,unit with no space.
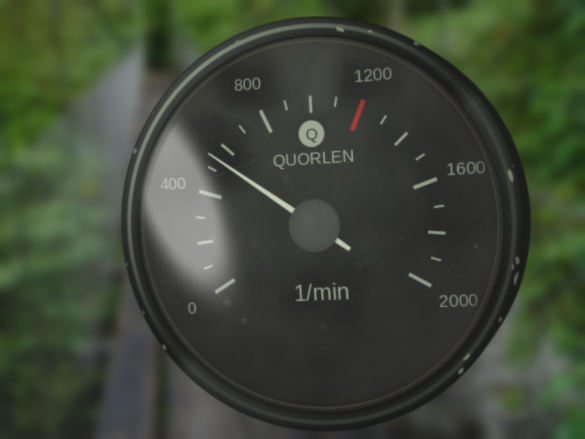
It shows 550,rpm
